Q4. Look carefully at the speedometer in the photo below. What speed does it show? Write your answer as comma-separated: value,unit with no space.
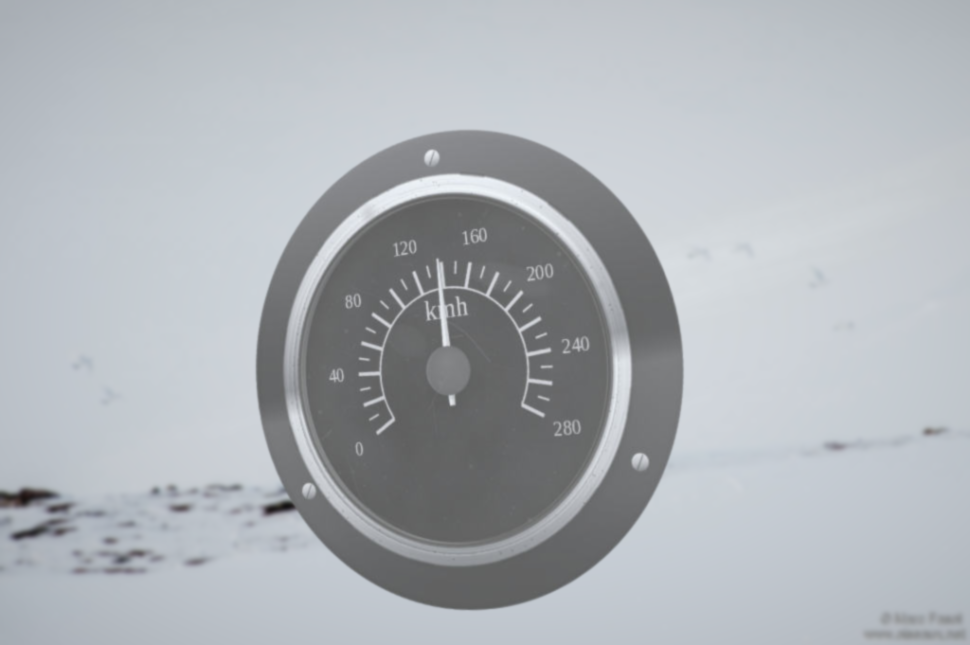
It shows 140,km/h
